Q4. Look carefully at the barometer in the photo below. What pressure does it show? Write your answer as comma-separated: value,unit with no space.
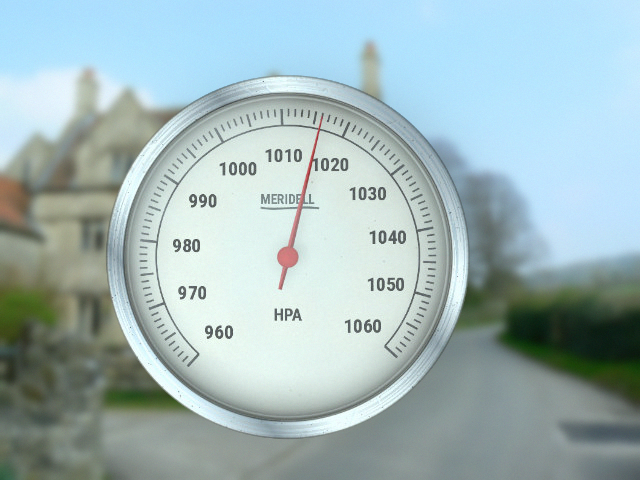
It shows 1016,hPa
